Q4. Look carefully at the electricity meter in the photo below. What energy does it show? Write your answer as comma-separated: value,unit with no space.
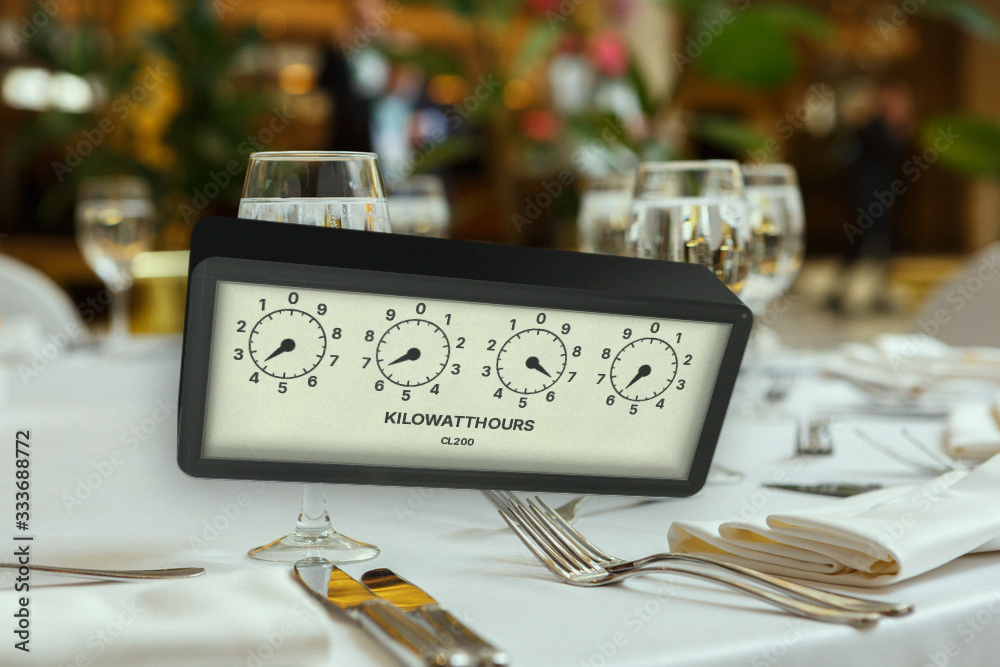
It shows 3666,kWh
